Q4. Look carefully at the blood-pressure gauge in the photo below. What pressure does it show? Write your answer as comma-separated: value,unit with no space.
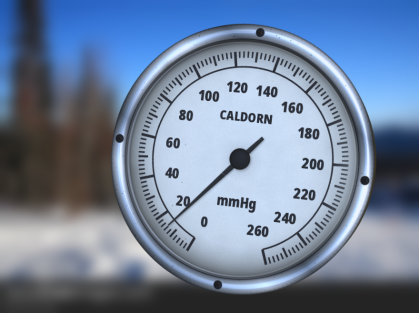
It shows 14,mmHg
